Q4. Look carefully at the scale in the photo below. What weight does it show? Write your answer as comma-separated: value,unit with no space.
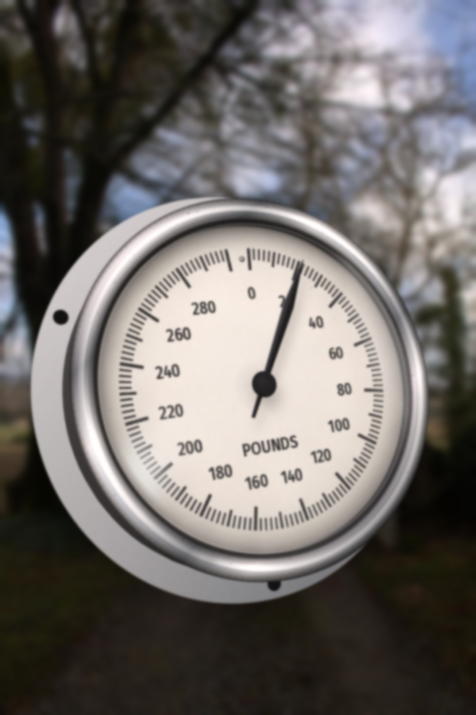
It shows 20,lb
